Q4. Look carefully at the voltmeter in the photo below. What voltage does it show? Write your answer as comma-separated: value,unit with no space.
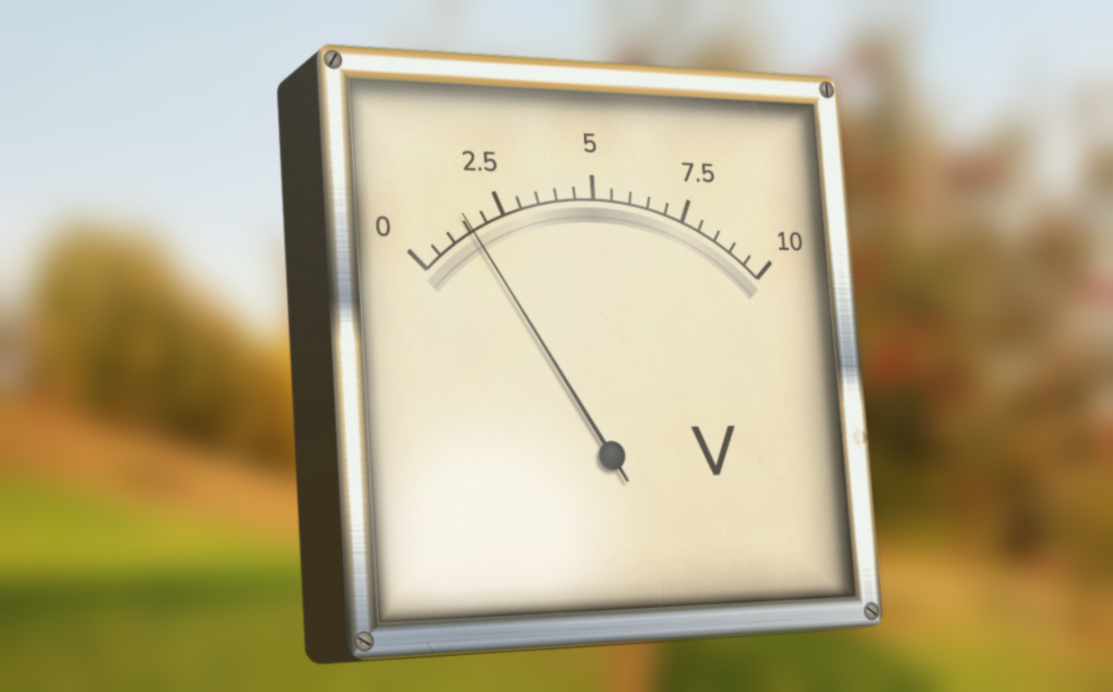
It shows 1.5,V
